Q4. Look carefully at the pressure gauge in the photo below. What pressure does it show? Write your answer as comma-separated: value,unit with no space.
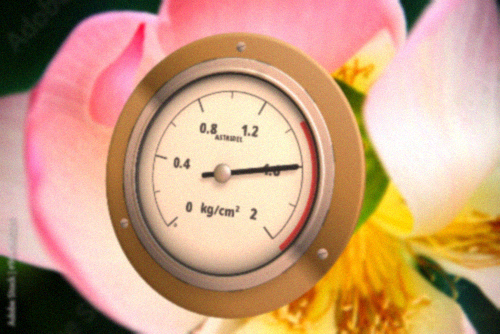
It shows 1.6,kg/cm²
